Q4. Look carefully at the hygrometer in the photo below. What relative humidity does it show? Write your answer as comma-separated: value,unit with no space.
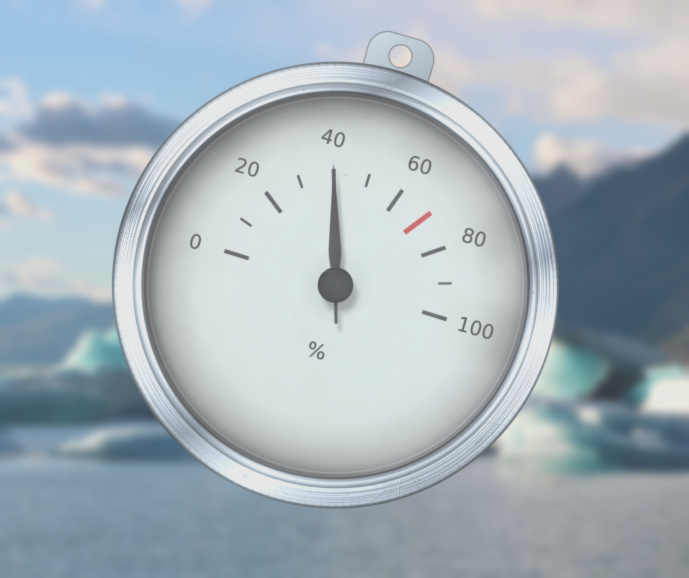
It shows 40,%
